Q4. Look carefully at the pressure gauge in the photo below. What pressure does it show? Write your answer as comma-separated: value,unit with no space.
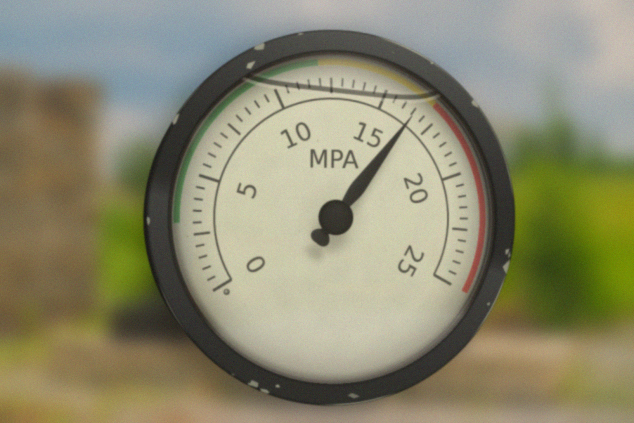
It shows 16.5,MPa
